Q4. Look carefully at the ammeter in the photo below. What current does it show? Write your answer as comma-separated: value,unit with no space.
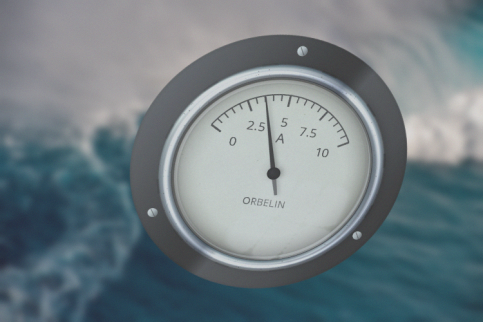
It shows 3.5,A
